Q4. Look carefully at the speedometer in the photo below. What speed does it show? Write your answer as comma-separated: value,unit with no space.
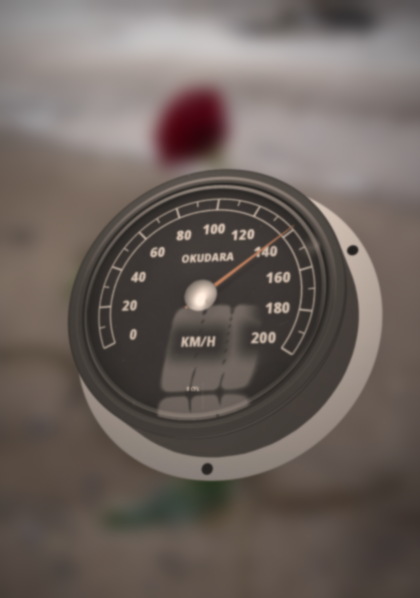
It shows 140,km/h
